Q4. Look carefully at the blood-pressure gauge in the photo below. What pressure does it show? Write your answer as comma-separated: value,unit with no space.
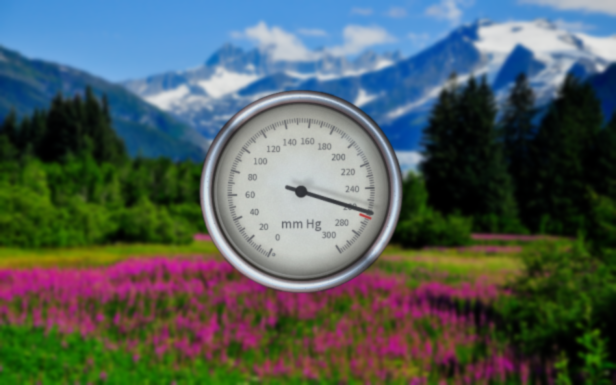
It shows 260,mmHg
